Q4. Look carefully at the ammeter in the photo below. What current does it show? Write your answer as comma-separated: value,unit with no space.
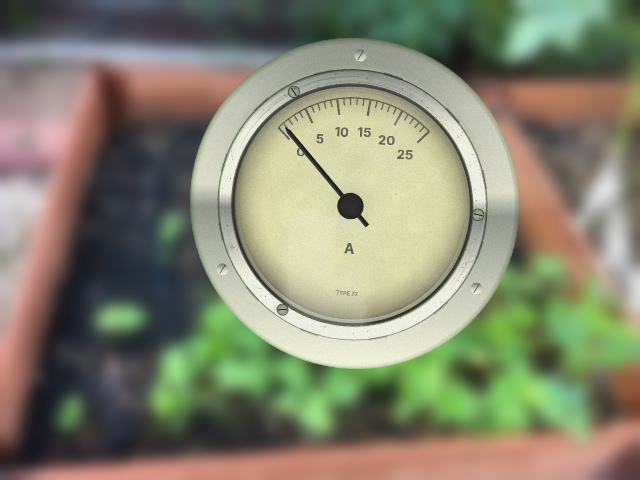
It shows 1,A
